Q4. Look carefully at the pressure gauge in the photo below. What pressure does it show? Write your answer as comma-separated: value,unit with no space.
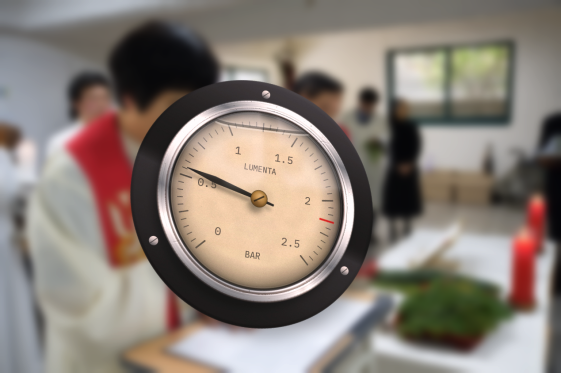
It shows 0.55,bar
